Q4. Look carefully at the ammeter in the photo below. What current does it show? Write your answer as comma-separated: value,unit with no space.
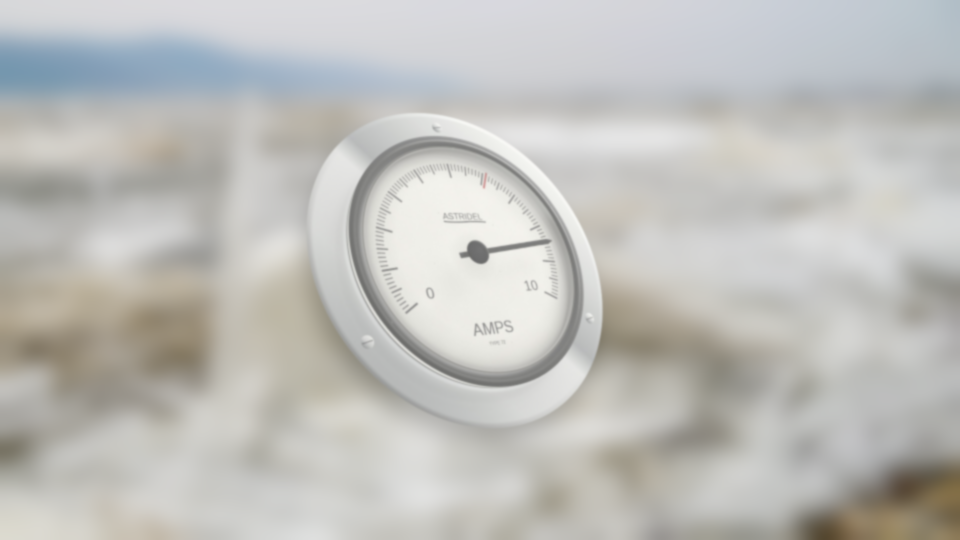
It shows 8.5,A
